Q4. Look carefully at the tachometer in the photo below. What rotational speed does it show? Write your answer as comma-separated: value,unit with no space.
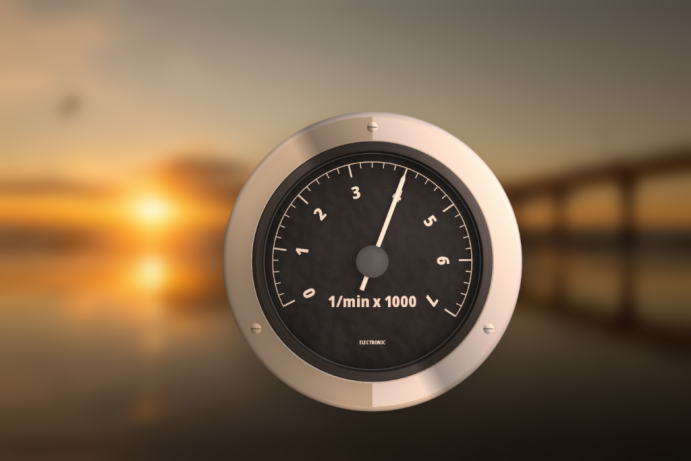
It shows 4000,rpm
